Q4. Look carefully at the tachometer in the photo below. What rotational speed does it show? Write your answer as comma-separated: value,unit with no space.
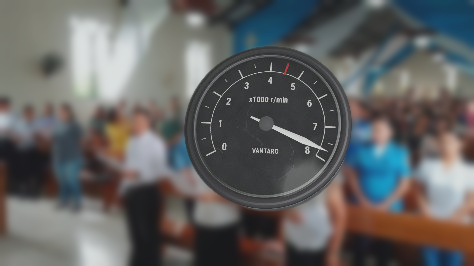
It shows 7750,rpm
